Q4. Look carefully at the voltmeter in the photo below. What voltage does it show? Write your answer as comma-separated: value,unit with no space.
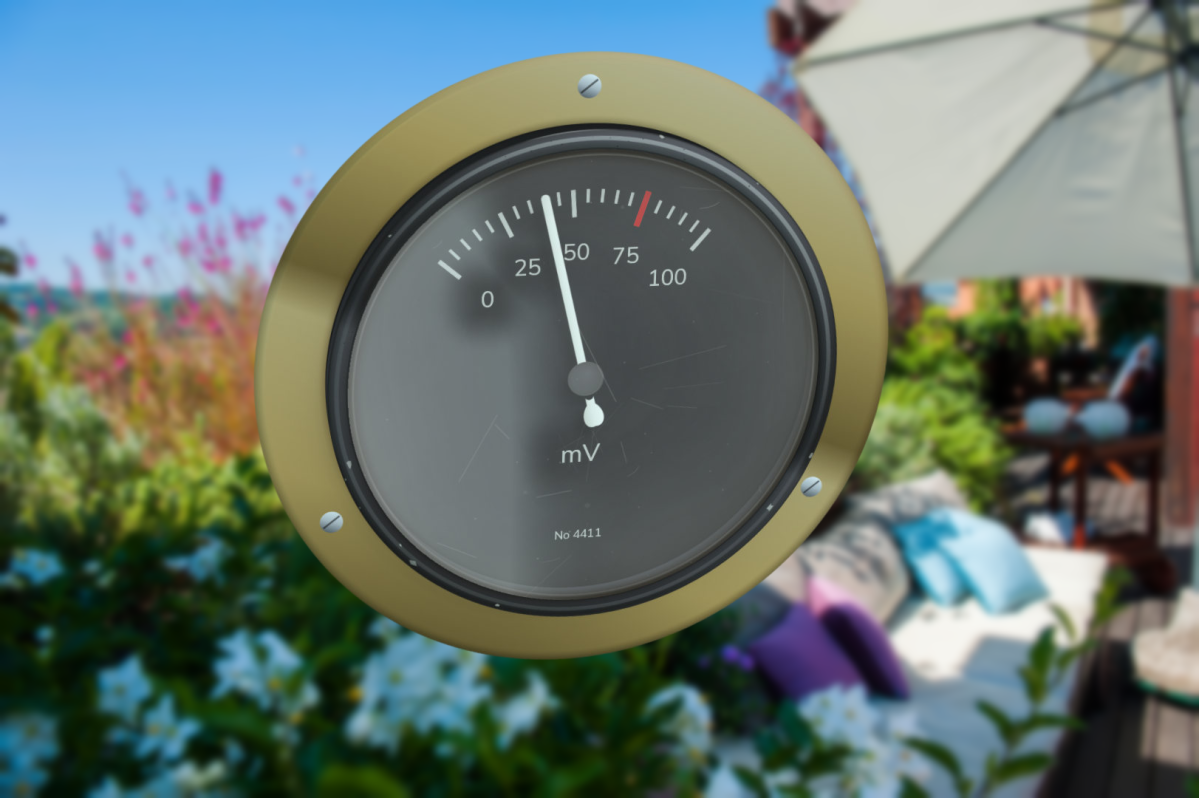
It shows 40,mV
